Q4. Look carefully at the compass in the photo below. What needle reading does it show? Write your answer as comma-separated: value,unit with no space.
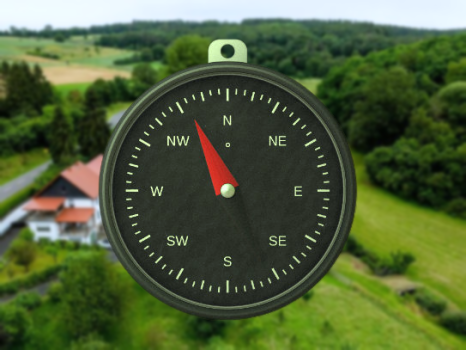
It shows 335,°
